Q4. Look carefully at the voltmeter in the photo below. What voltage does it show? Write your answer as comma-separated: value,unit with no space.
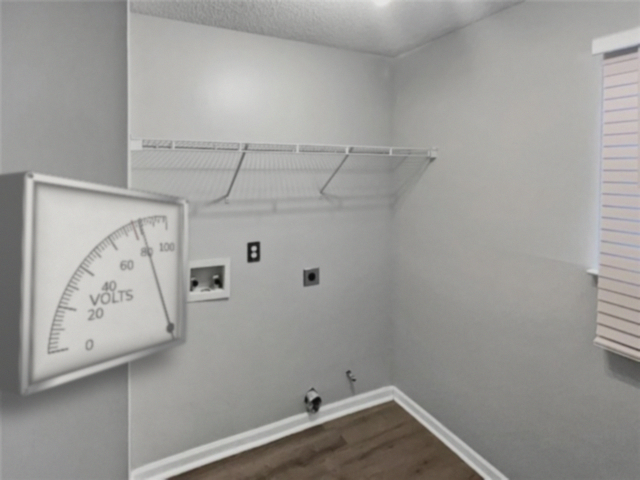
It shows 80,V
